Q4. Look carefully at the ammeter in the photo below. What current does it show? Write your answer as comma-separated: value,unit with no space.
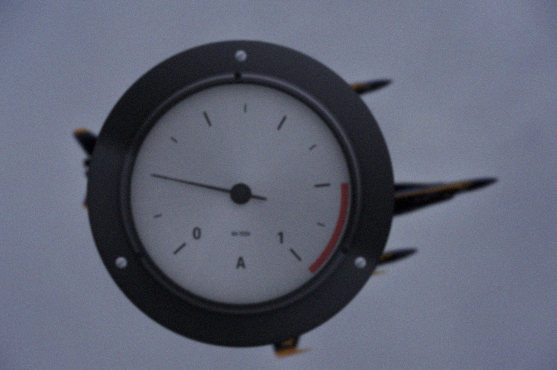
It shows 0.2,A
